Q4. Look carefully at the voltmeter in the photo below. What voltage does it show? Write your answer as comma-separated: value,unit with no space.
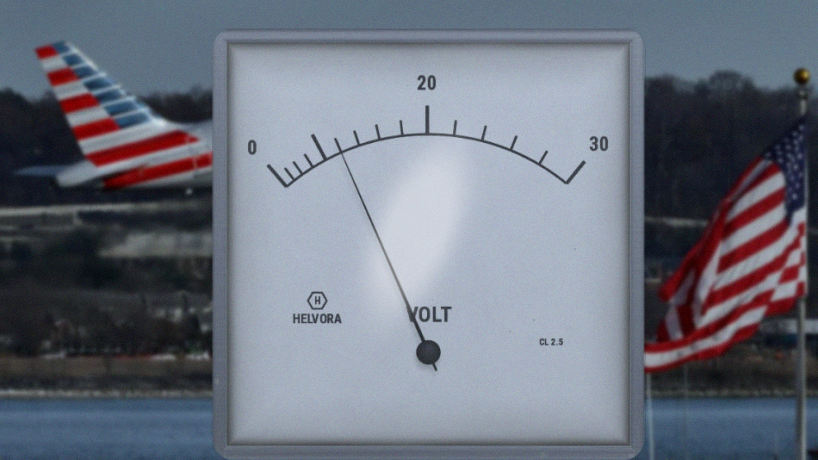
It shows 12,V
